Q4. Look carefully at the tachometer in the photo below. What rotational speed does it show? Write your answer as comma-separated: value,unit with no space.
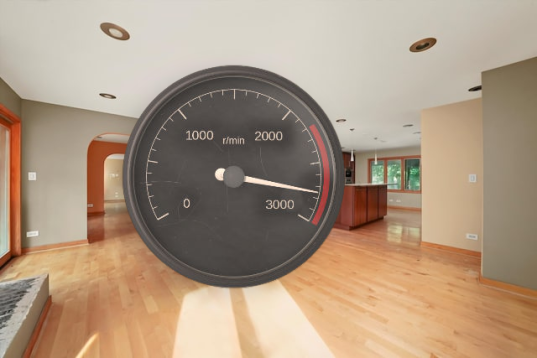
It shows 2750,rpm
